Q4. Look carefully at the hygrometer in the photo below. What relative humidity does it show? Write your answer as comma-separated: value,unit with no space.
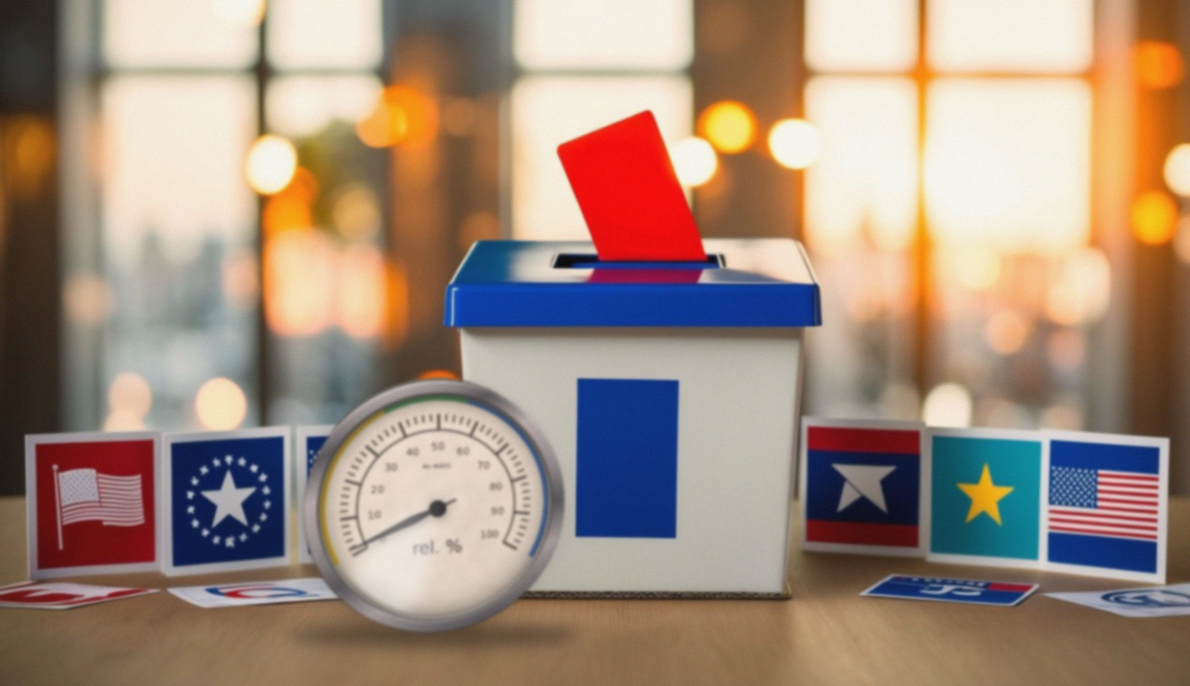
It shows 2,%
